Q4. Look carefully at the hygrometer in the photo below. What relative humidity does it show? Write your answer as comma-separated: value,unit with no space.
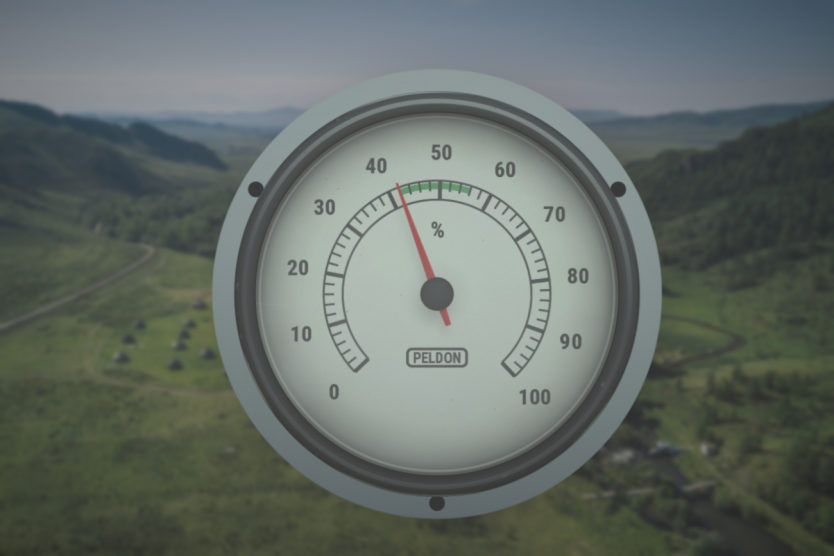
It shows 42,%
